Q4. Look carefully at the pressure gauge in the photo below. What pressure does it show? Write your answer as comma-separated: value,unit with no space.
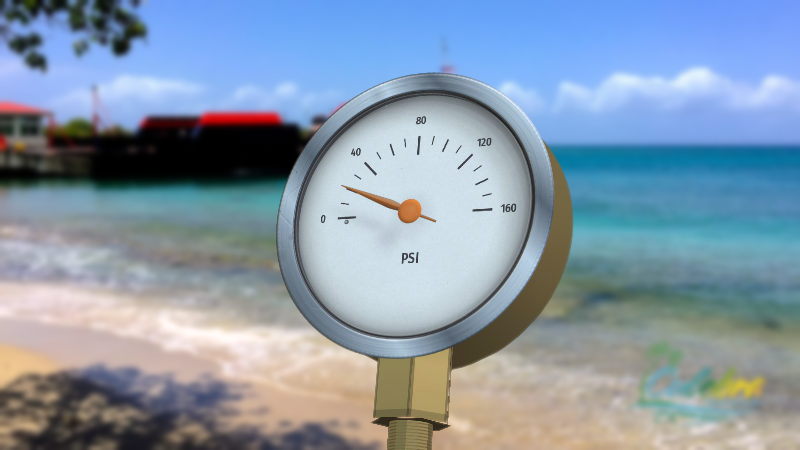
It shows 20,psi
